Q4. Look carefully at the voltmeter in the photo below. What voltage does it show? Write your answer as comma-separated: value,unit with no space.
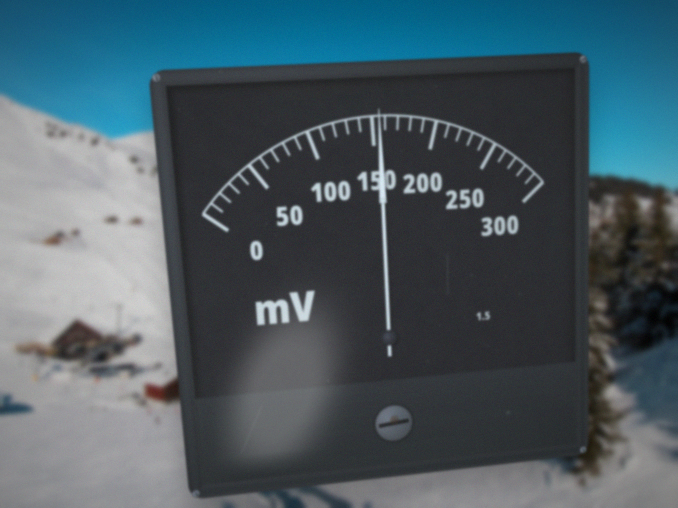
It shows 155,mV
